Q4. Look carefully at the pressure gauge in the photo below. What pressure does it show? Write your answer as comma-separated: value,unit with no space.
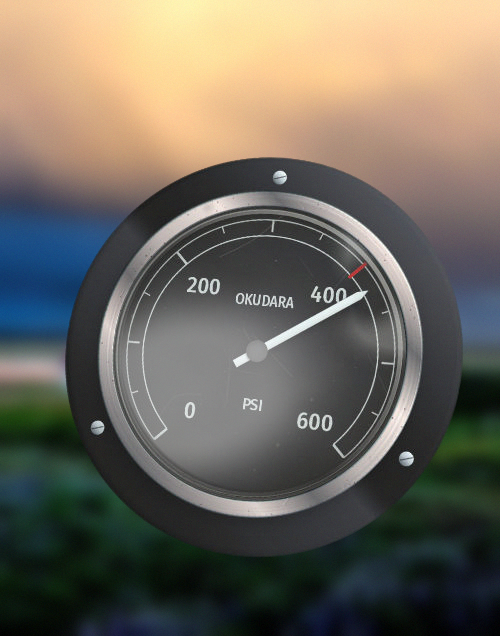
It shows 425,psi
